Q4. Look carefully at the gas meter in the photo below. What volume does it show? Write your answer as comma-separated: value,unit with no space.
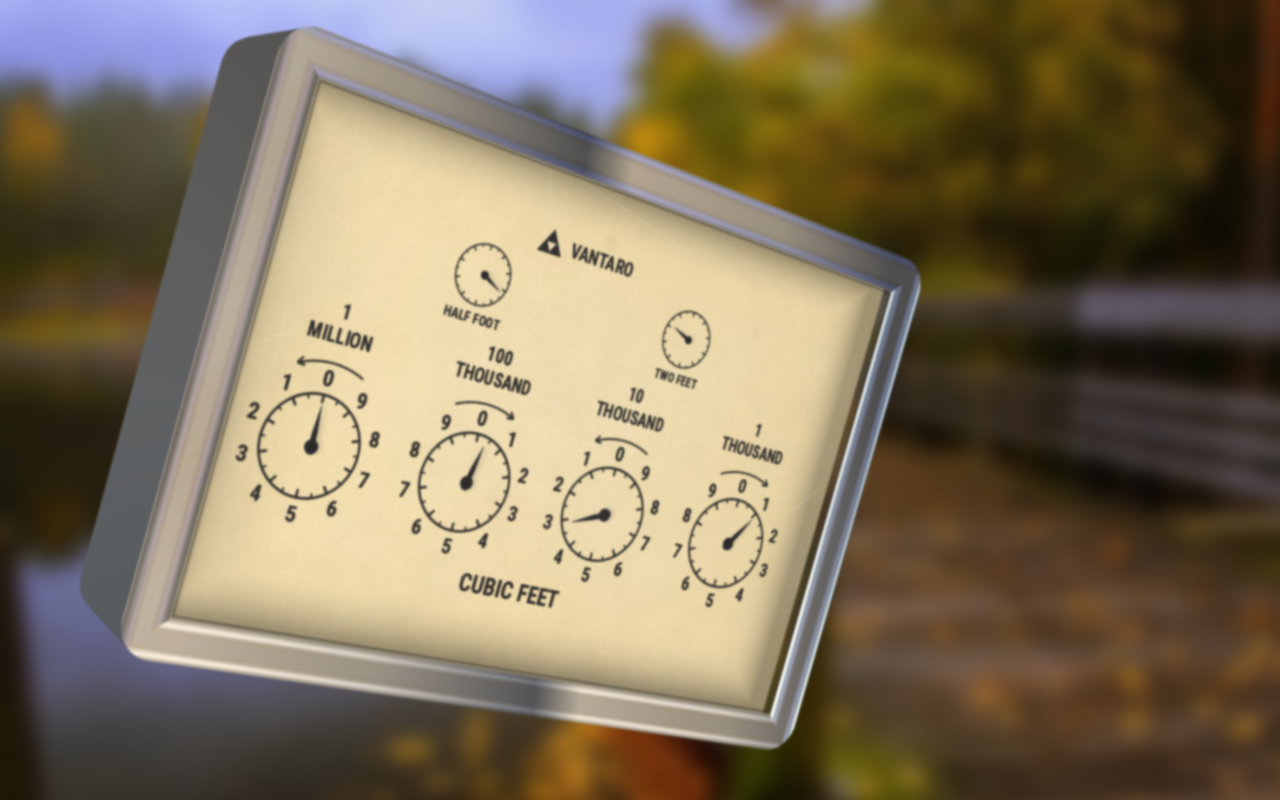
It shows 3100,ft³
